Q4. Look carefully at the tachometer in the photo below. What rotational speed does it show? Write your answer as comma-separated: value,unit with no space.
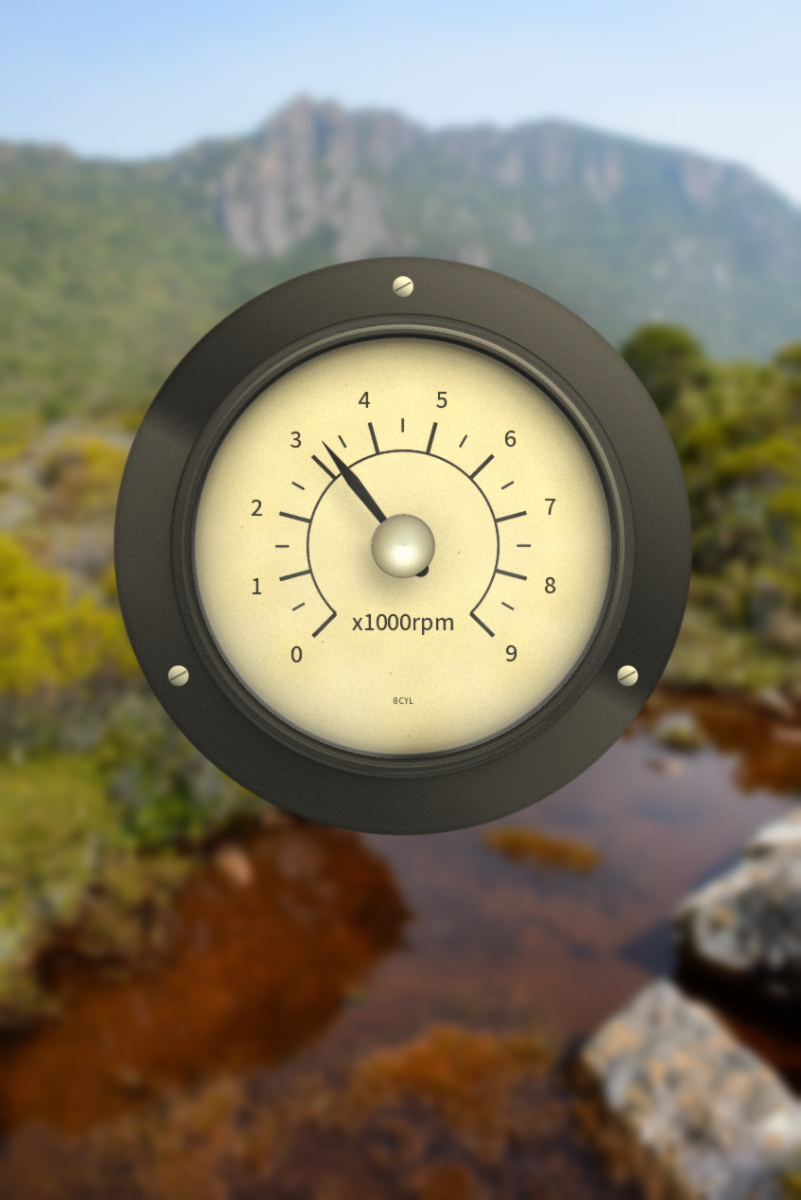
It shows 3250,rpm
